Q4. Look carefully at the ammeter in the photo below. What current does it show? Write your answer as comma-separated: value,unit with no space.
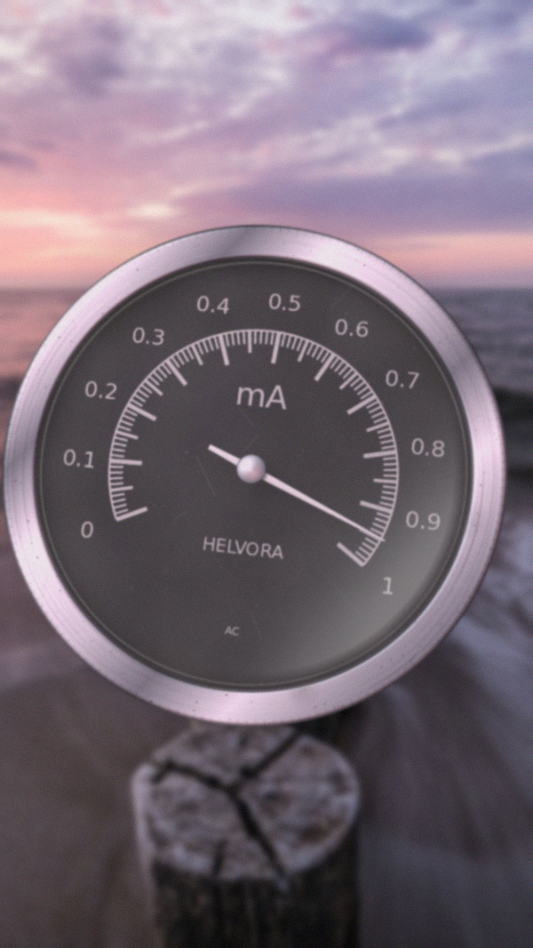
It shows 0.95,mA
